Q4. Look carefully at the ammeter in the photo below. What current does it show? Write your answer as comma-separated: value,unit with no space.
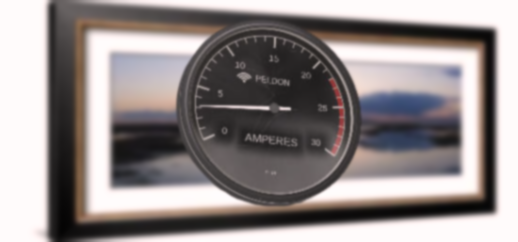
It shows 3,A
